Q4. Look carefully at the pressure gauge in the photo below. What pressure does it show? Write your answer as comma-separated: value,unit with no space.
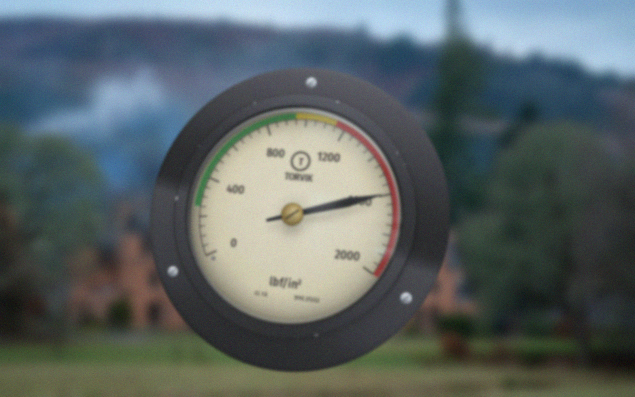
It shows 1600,psi
